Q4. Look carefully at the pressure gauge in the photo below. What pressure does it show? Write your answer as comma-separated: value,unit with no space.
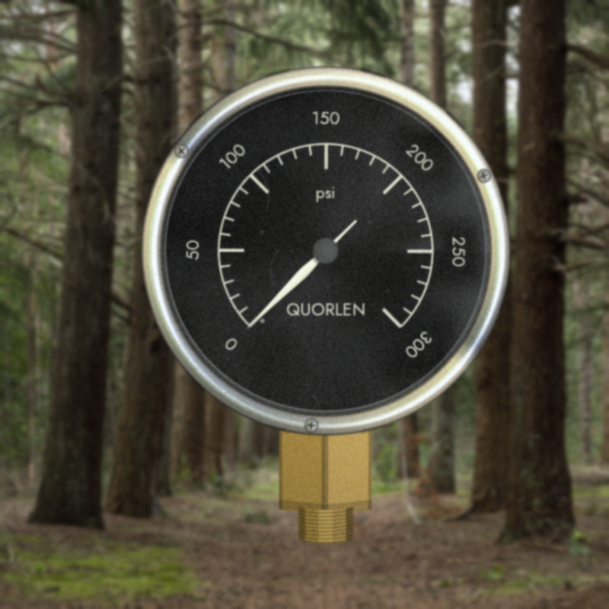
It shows 0,psi
